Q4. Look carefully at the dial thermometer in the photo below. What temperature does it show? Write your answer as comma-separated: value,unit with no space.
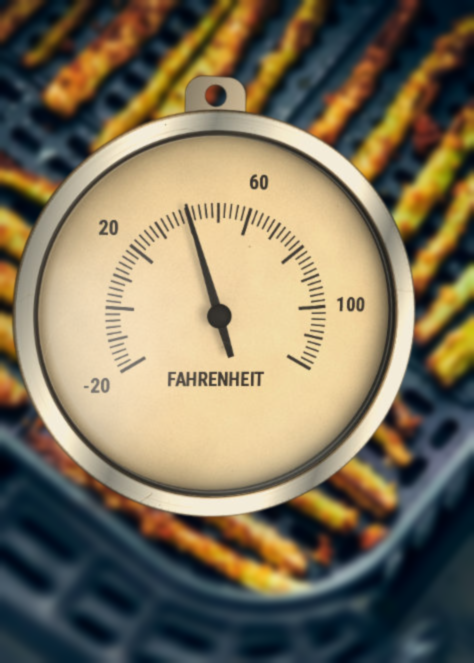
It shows 40,°F
